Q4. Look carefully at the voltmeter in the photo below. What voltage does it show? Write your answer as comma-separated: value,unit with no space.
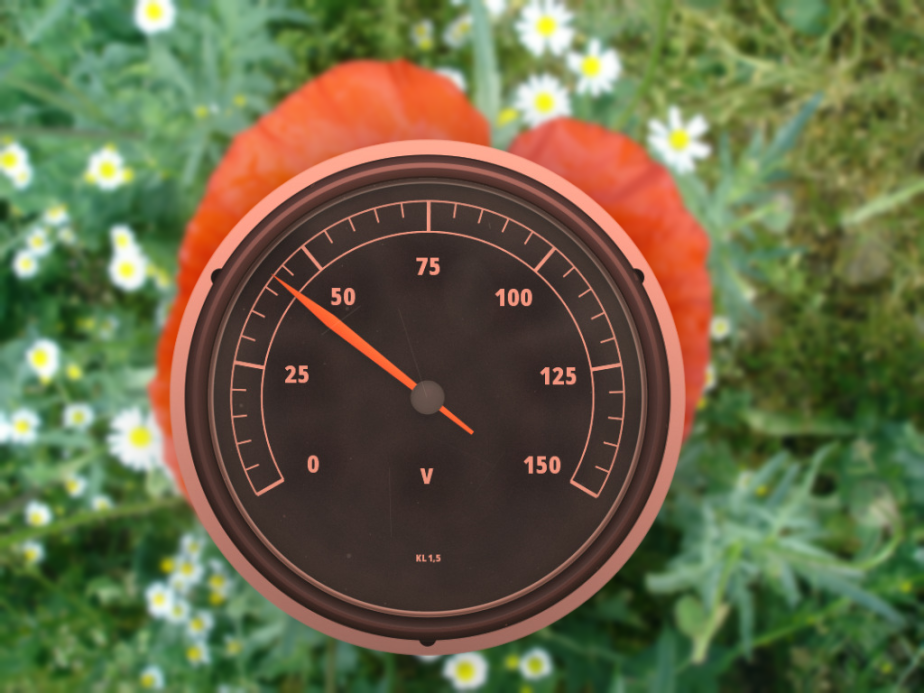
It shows 42.5,V
